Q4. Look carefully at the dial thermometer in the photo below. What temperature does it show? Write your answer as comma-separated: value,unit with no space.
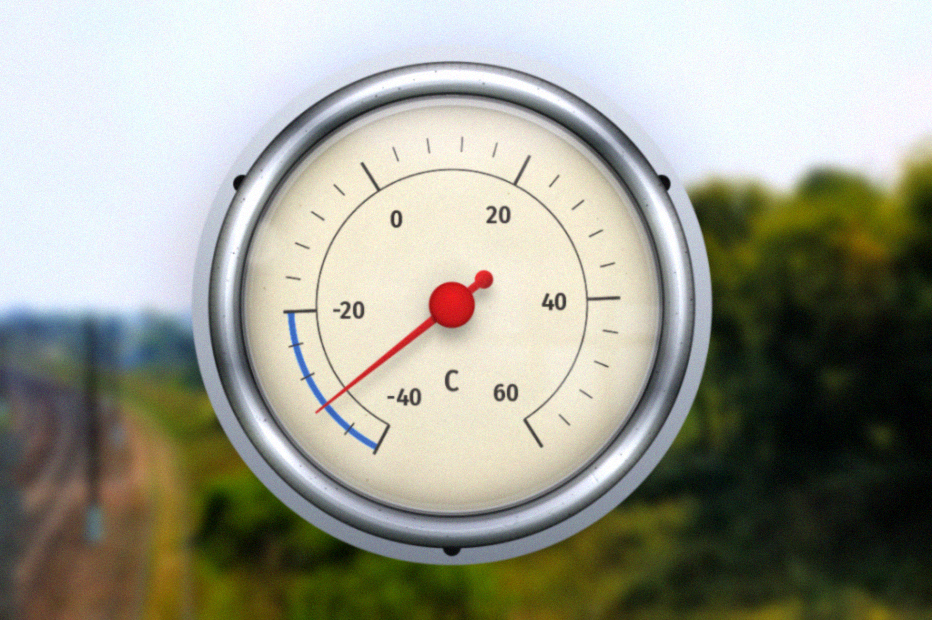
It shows -32,°C
